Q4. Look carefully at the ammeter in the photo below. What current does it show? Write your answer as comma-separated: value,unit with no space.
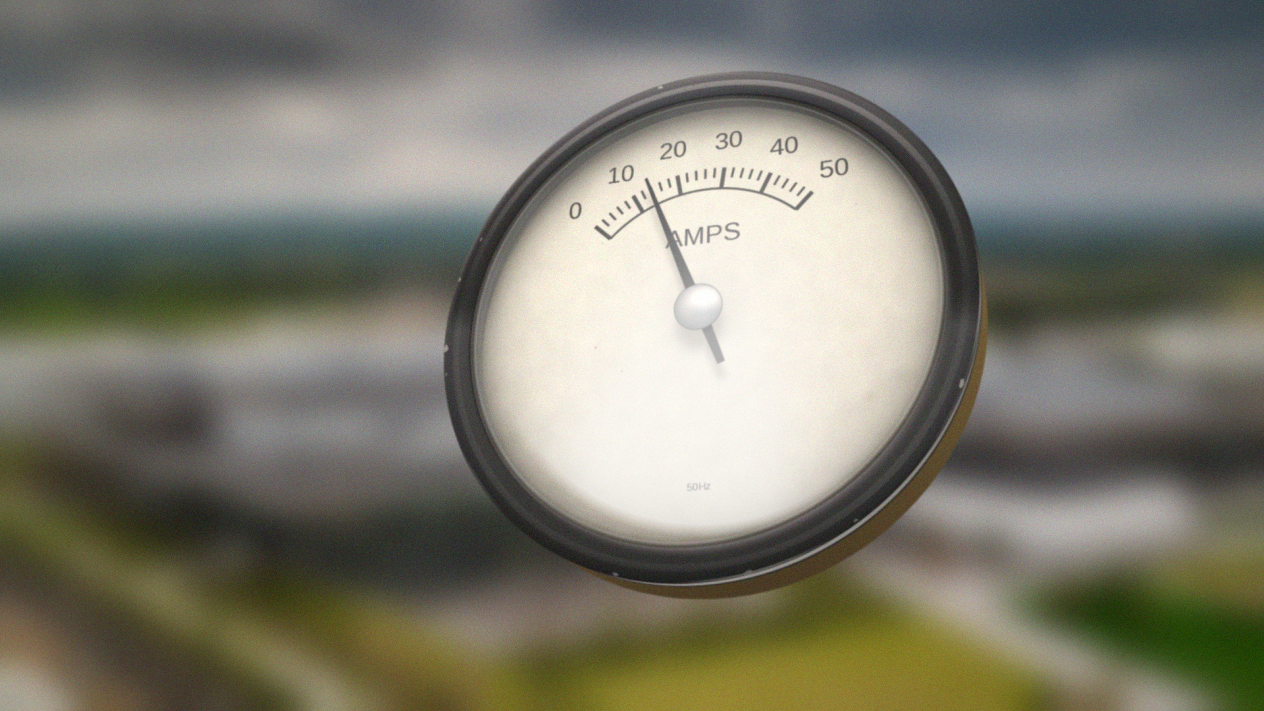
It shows 14,A
